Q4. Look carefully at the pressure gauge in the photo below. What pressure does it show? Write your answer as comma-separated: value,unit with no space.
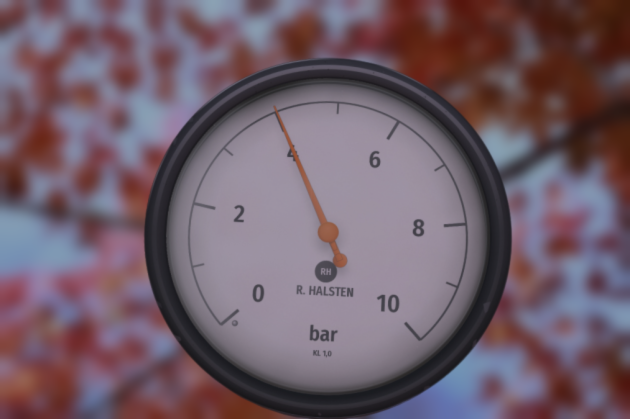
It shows 4,bar
